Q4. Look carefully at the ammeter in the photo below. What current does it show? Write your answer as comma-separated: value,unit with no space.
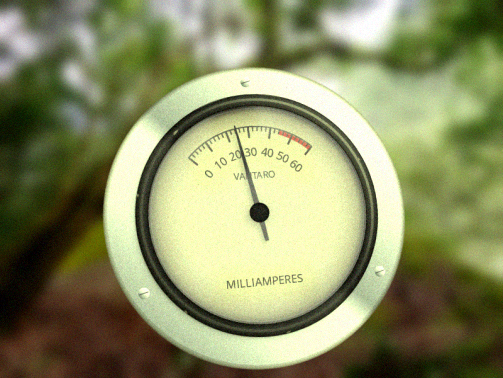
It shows 24,mA
